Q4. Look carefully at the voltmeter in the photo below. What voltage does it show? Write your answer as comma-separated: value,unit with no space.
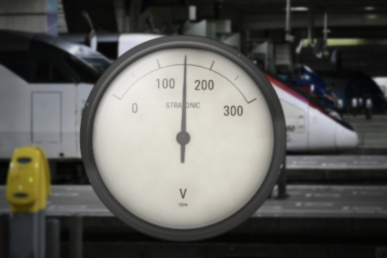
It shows 150,V
